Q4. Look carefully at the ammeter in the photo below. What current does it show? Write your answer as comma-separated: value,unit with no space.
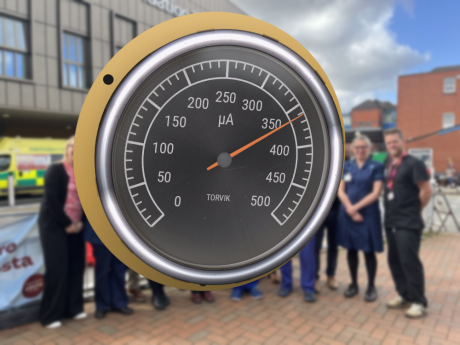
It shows 360,µA
